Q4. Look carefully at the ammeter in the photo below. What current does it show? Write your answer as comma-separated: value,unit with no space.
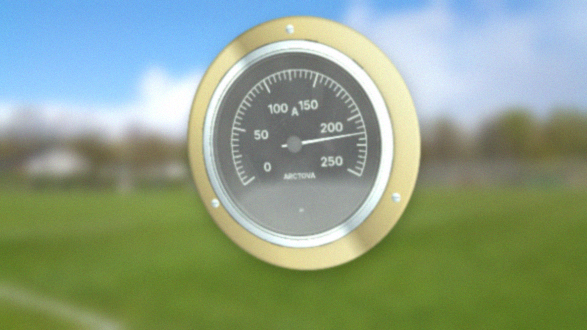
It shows 215,A
